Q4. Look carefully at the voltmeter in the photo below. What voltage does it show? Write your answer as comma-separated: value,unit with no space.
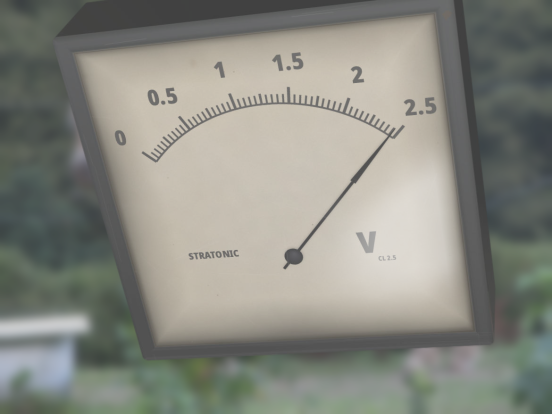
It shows 2.45,V
